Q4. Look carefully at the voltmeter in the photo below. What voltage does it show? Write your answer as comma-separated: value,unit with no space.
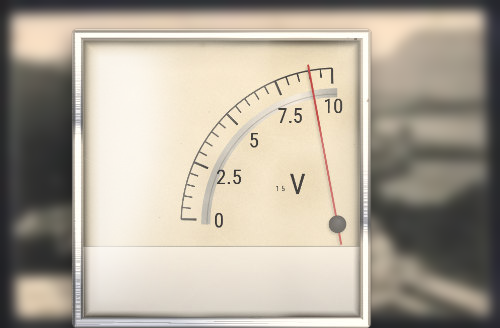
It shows 9,V
